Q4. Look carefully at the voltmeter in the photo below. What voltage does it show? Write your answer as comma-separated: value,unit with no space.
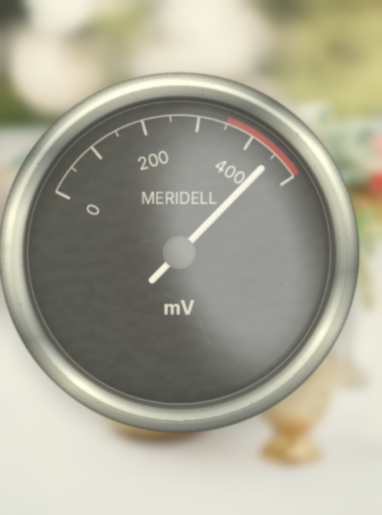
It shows 450,mV
